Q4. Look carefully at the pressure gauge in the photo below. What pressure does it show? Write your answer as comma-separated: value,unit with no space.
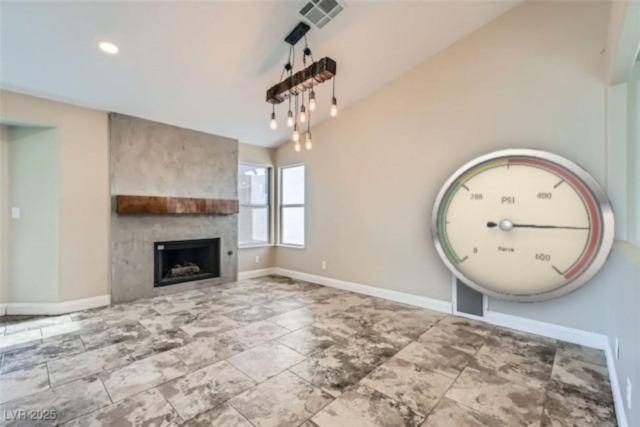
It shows 500,psi
